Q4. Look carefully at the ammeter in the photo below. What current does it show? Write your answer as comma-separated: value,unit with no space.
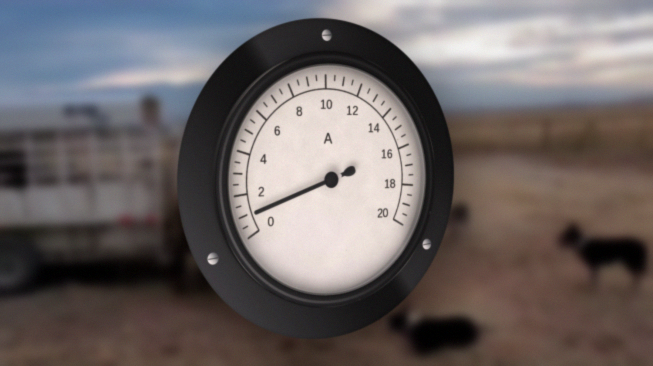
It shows 1,A
